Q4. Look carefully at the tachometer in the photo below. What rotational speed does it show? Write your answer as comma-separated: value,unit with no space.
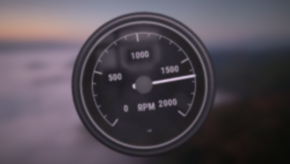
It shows 1650,rpm
